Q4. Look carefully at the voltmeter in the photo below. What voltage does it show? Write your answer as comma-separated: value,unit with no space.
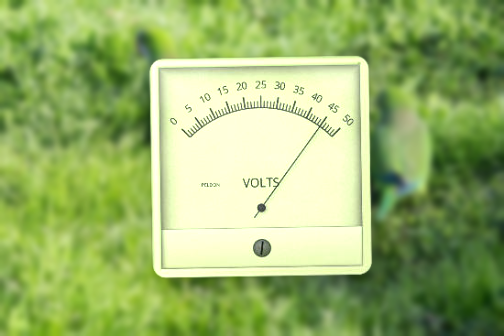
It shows 45,V
